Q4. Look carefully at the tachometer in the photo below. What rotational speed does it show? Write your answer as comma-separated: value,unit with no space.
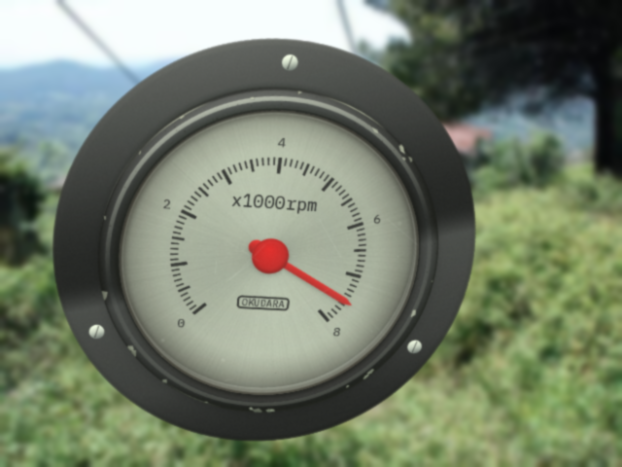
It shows 7500,rpm
